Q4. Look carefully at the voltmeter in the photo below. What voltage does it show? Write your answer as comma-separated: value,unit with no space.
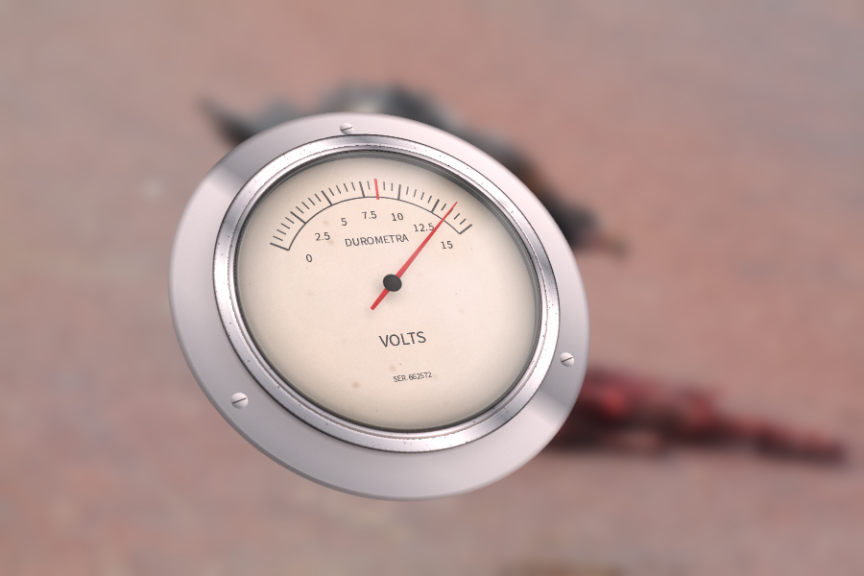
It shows 13.5,V
